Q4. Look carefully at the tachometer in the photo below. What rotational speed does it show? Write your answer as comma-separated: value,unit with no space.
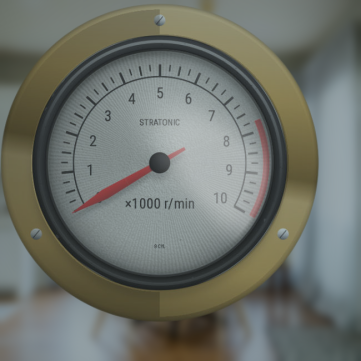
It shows 0,rpm
